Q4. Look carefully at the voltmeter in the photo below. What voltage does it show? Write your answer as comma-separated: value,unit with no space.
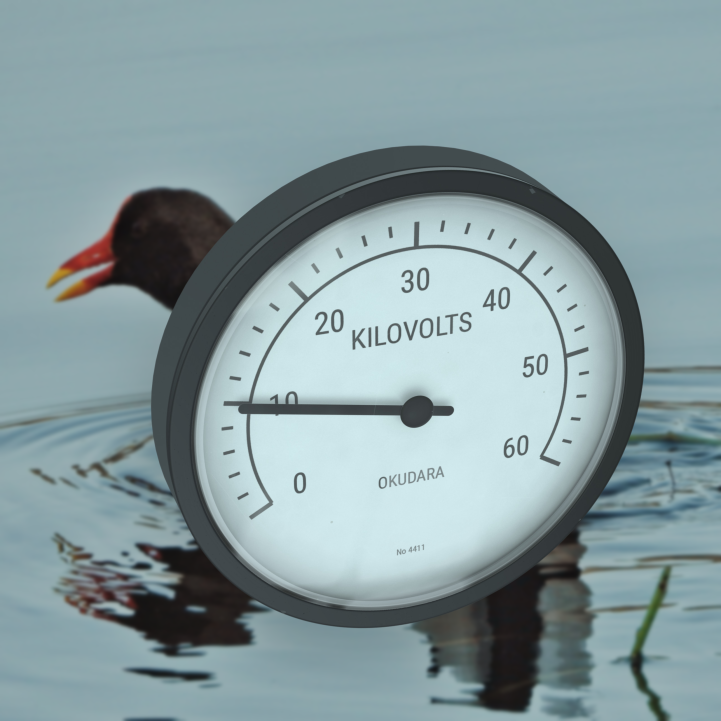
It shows 10,kV
